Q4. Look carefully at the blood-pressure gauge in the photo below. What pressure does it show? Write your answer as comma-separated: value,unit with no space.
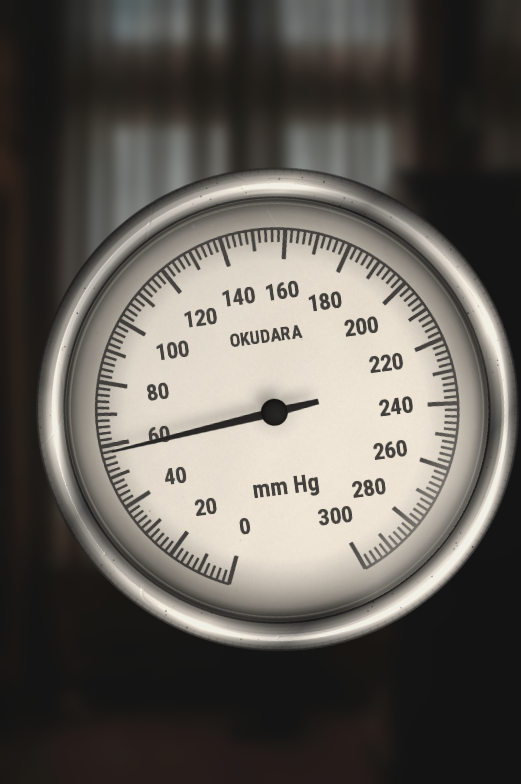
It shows 58,mmHg
